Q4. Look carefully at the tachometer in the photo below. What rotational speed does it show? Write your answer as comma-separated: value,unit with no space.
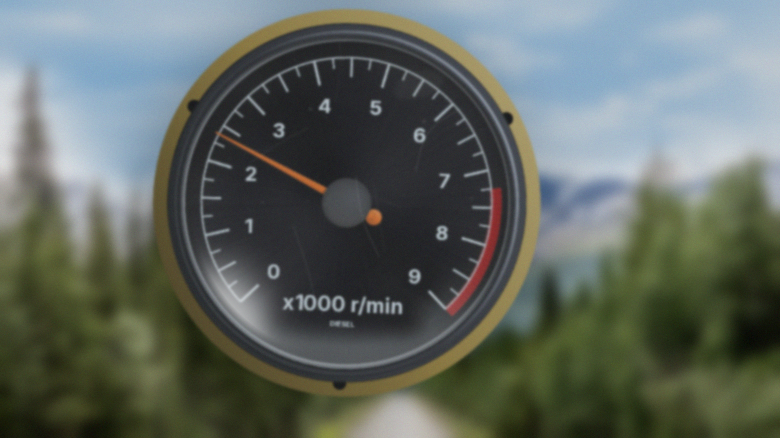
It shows 2375,rpm
